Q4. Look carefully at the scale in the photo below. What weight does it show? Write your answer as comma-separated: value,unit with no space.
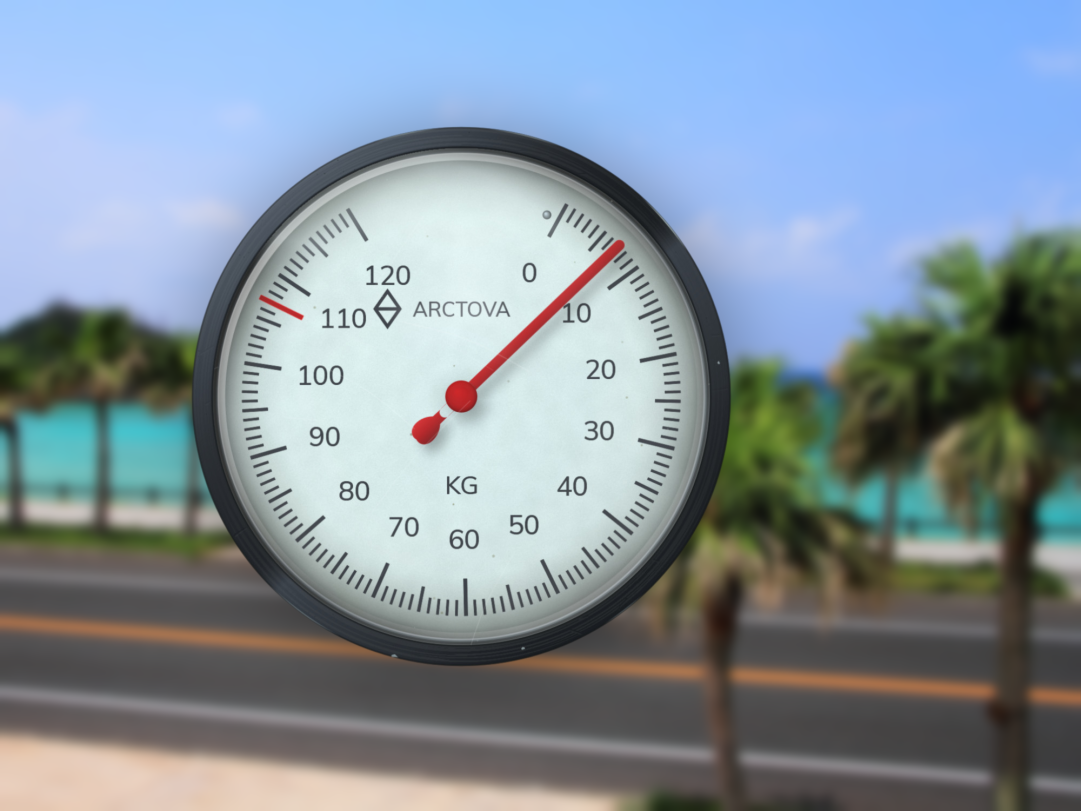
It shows 7,kg
